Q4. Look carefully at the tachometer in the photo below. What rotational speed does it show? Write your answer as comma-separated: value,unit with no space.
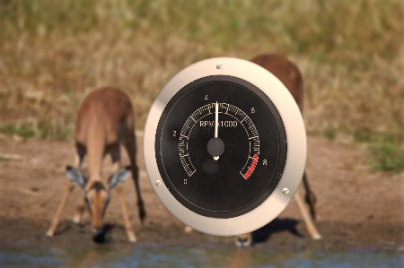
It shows 4500,rpm
